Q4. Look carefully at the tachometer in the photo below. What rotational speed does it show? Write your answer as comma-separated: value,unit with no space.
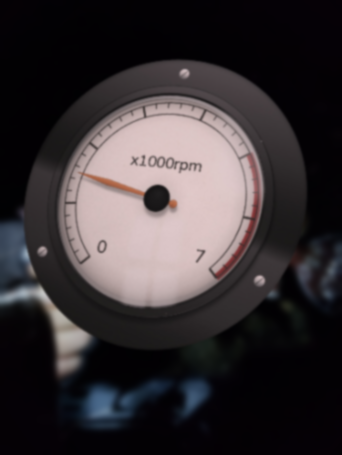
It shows 1500,rpm
